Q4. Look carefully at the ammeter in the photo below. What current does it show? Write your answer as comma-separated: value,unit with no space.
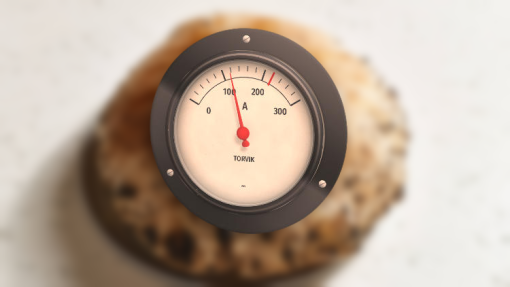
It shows 120,A
